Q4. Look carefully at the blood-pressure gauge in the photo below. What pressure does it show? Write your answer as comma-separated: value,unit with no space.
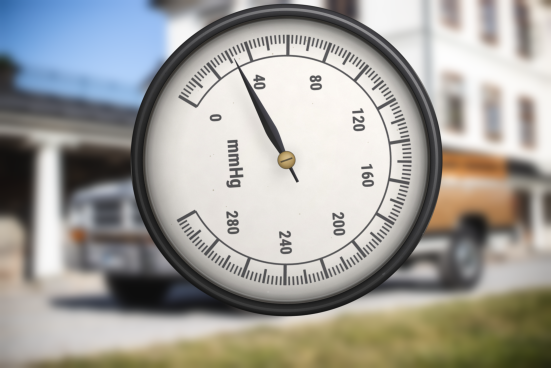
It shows 32,mmHg
